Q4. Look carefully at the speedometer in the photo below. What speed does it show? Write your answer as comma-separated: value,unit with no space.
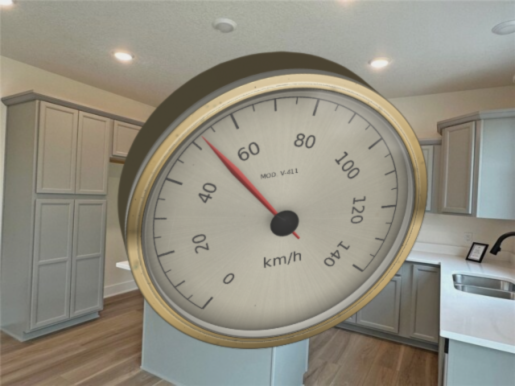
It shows 52.5,km/h
